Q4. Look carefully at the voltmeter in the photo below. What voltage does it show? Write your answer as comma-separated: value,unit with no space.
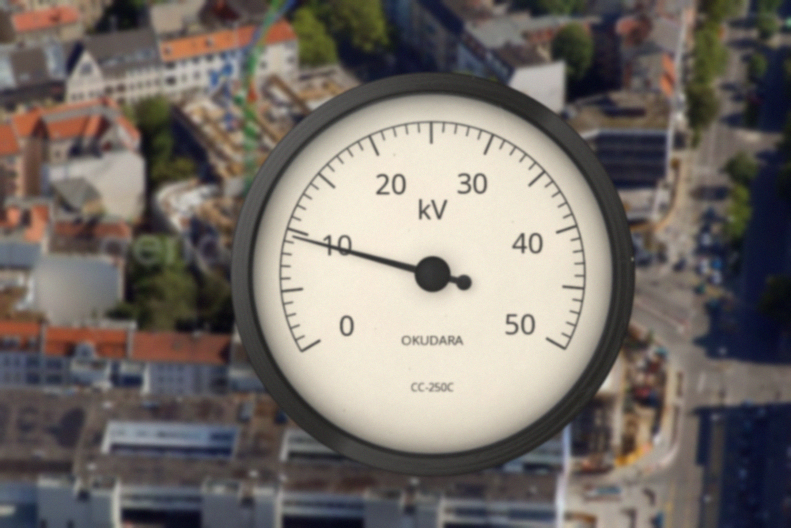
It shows 9.5,kV
